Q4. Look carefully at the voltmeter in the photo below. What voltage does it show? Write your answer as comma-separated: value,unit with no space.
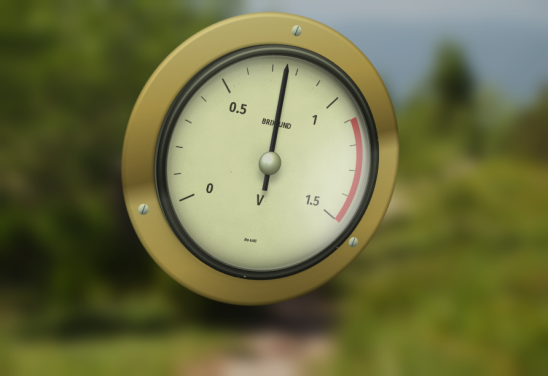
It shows 0.75,V
